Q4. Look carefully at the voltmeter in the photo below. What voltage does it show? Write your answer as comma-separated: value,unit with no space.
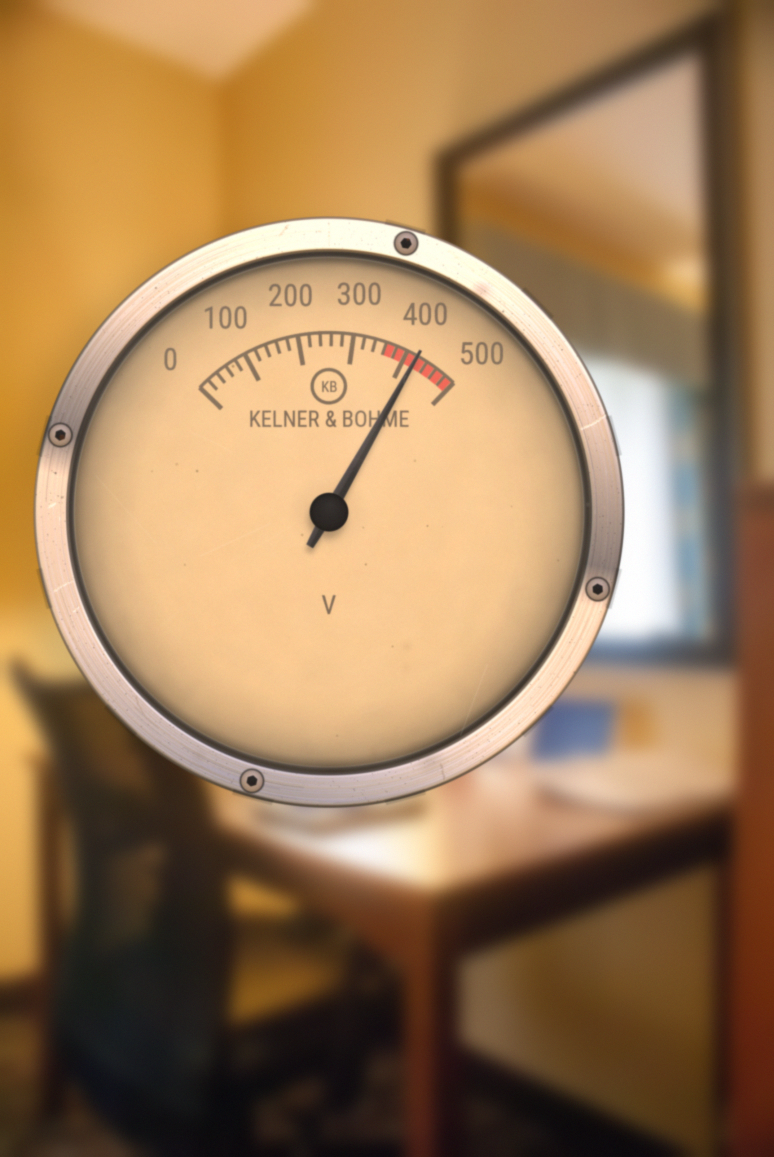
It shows 420,V
